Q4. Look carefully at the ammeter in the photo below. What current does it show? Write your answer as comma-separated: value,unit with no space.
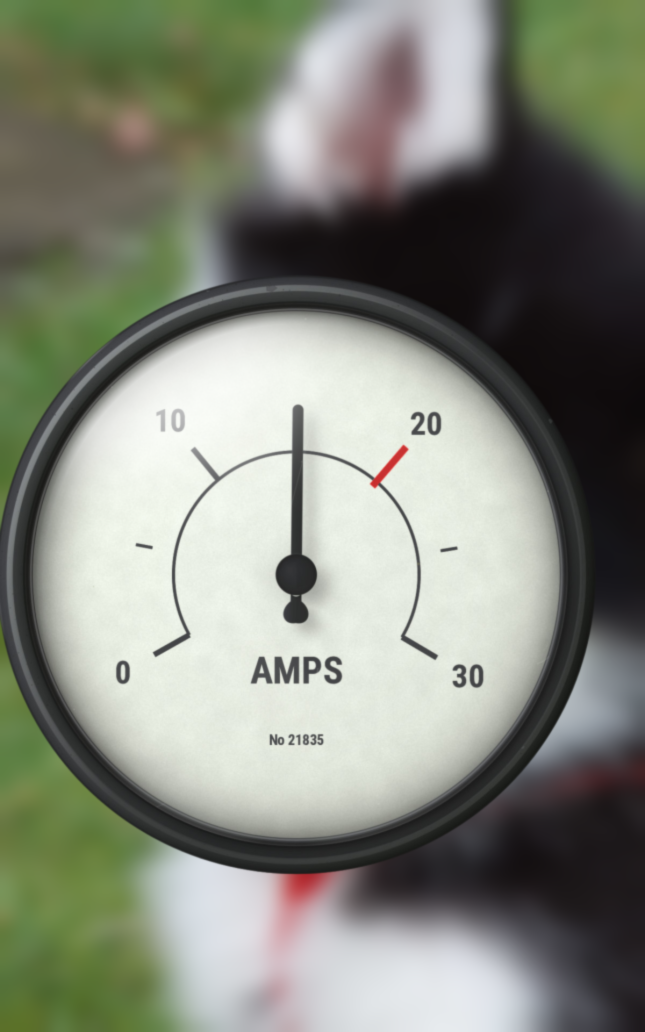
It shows 15,A
